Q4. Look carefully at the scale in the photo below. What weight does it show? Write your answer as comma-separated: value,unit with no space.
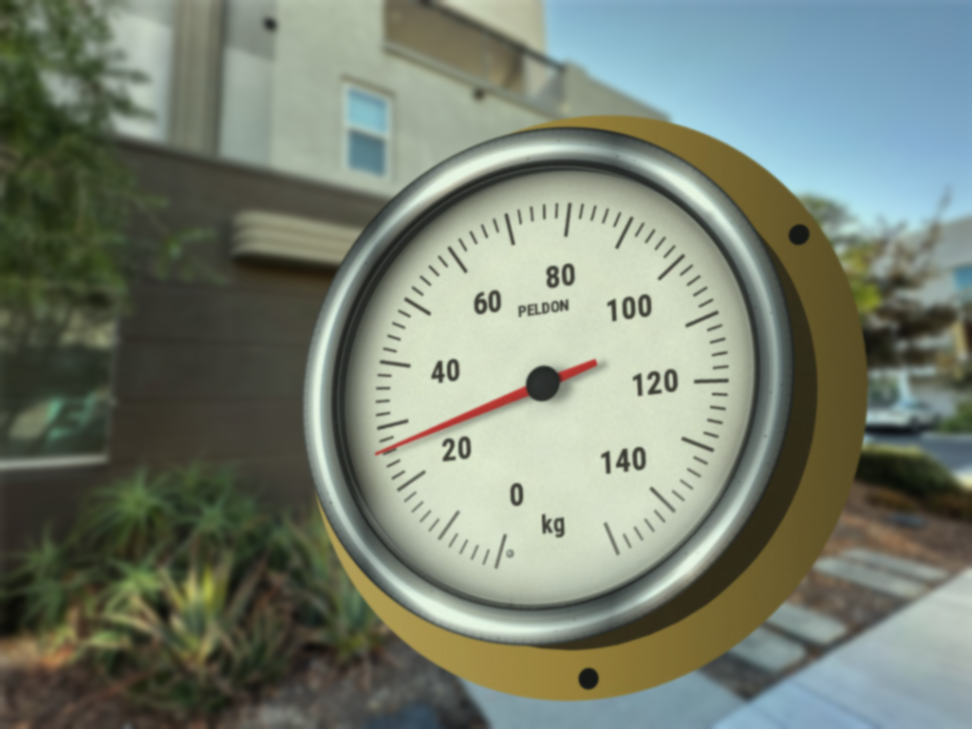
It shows 26,kg
